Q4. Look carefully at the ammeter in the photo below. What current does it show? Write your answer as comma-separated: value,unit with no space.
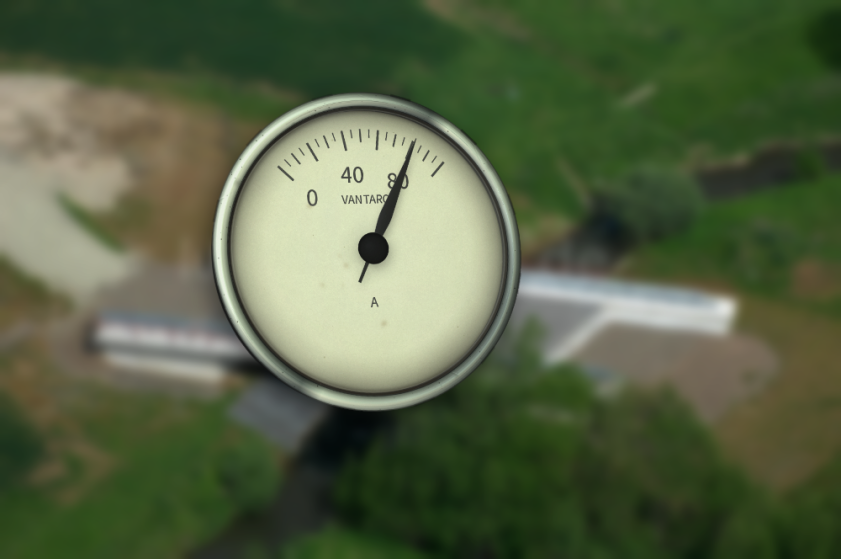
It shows 80,A
